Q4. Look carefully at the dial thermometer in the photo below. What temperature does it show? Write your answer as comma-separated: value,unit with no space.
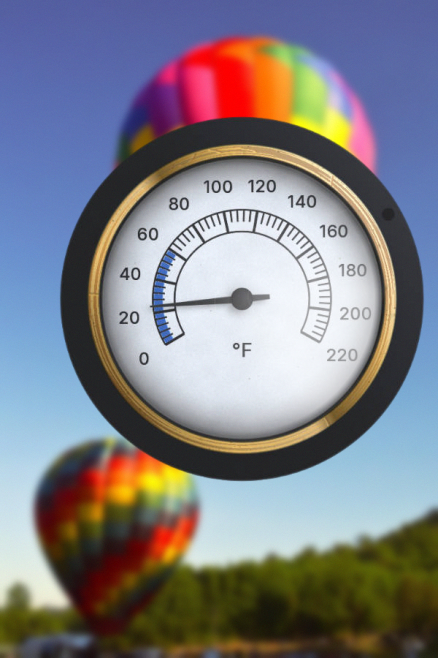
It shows 24,°F
